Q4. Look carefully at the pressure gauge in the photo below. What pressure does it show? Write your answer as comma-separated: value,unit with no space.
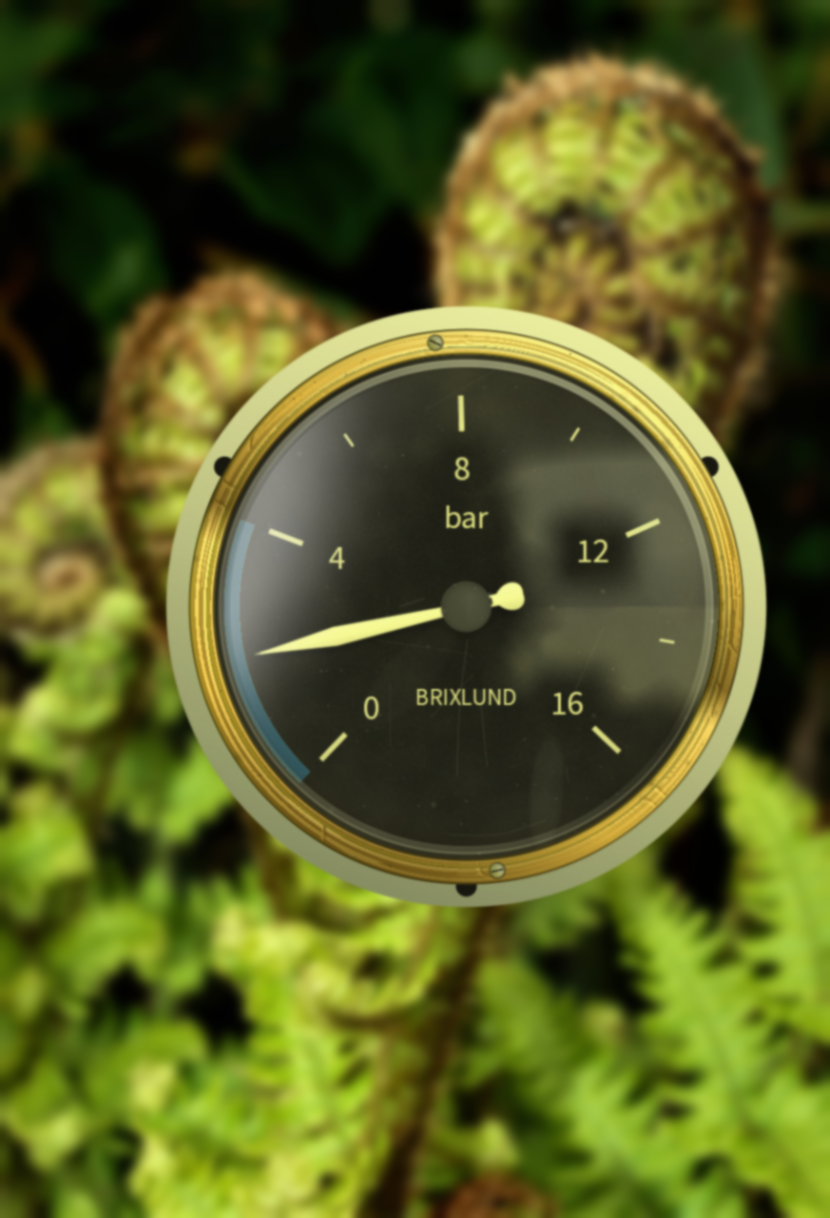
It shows 2,bar
